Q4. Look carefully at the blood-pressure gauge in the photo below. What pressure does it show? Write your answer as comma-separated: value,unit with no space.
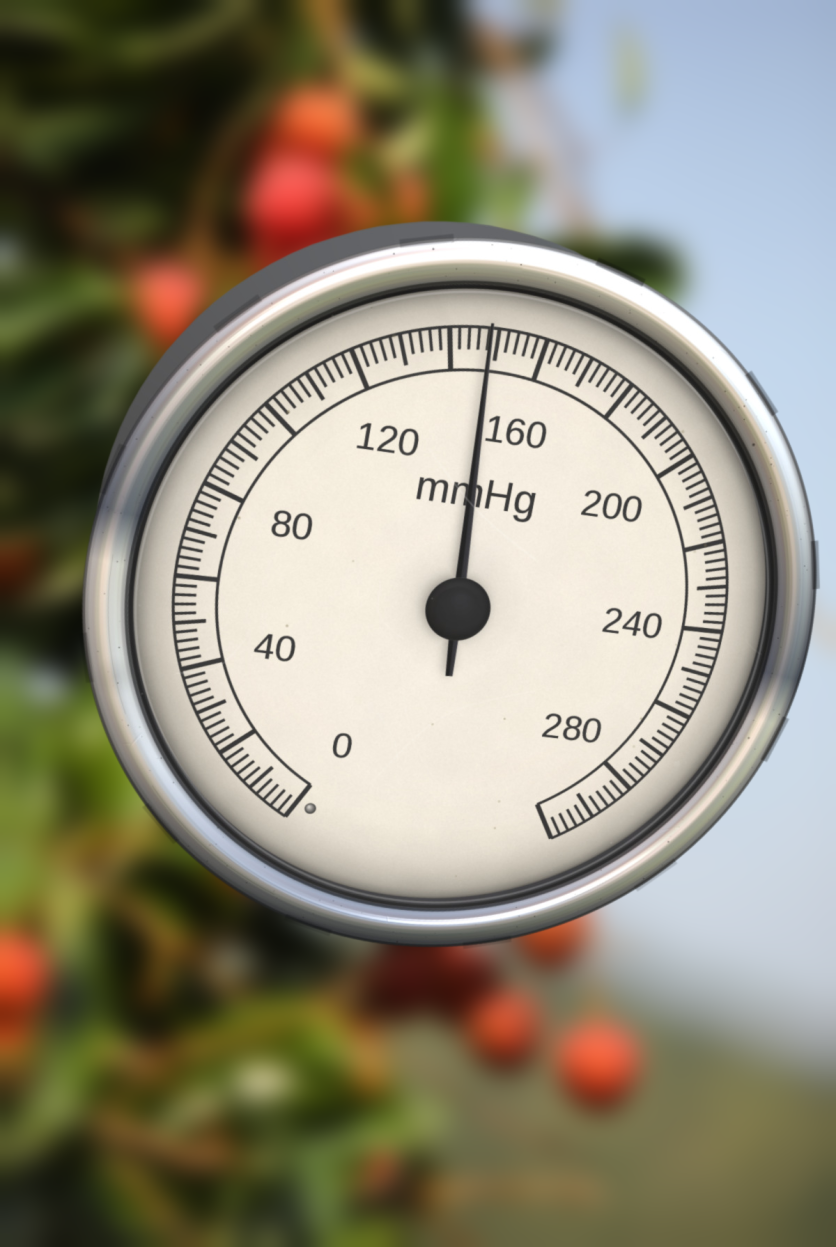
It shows 148,mmHg
